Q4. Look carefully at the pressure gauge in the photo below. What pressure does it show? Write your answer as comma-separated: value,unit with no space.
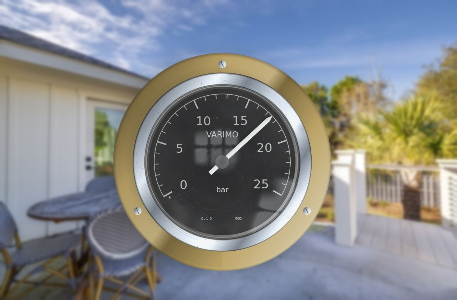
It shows 17.5,bar
